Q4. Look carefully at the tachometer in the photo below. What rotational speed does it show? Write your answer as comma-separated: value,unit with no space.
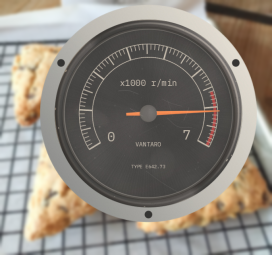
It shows 6100,rpm
